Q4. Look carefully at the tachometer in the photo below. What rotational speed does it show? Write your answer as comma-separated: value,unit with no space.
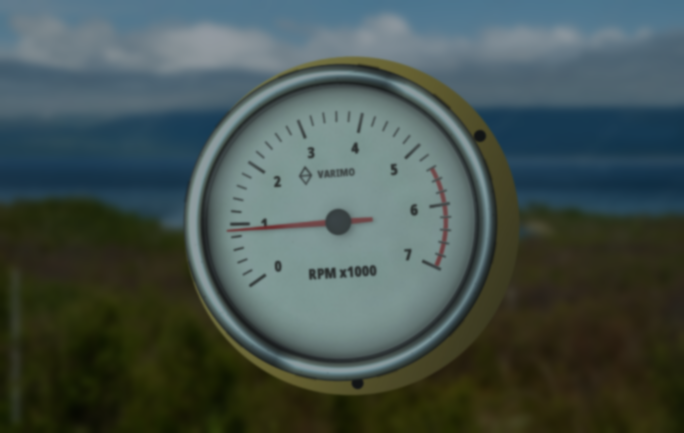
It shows 900,rpm
